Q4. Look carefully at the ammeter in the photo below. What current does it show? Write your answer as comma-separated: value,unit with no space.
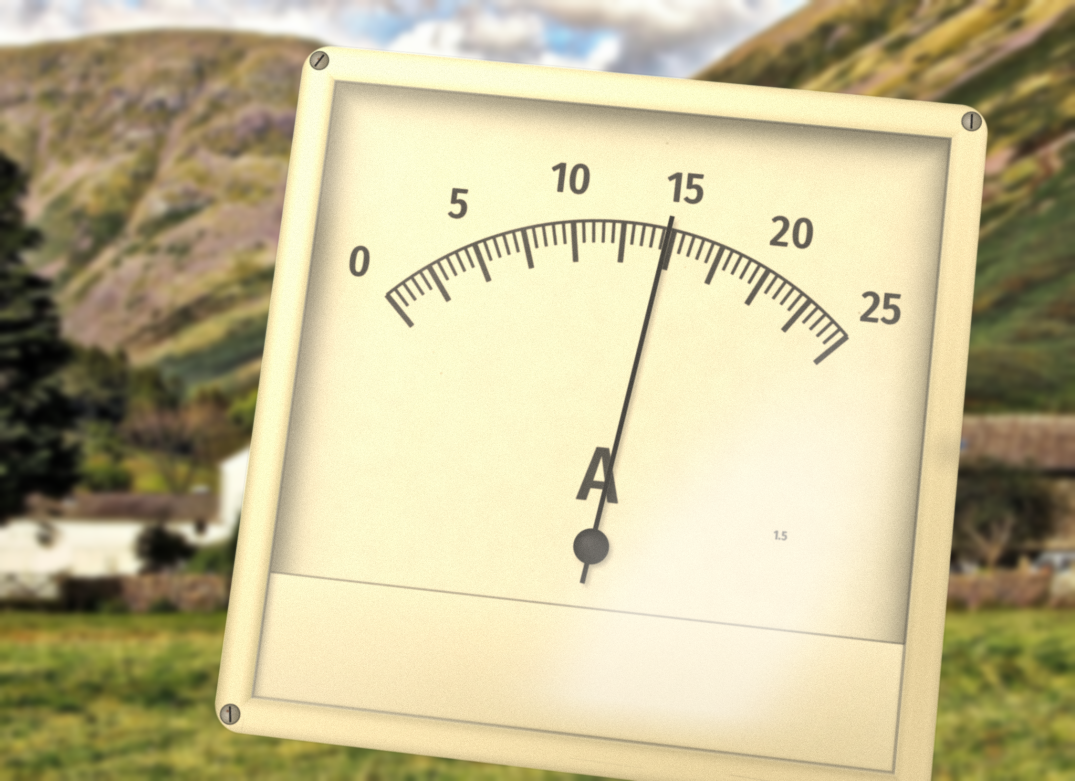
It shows 14.75,A
